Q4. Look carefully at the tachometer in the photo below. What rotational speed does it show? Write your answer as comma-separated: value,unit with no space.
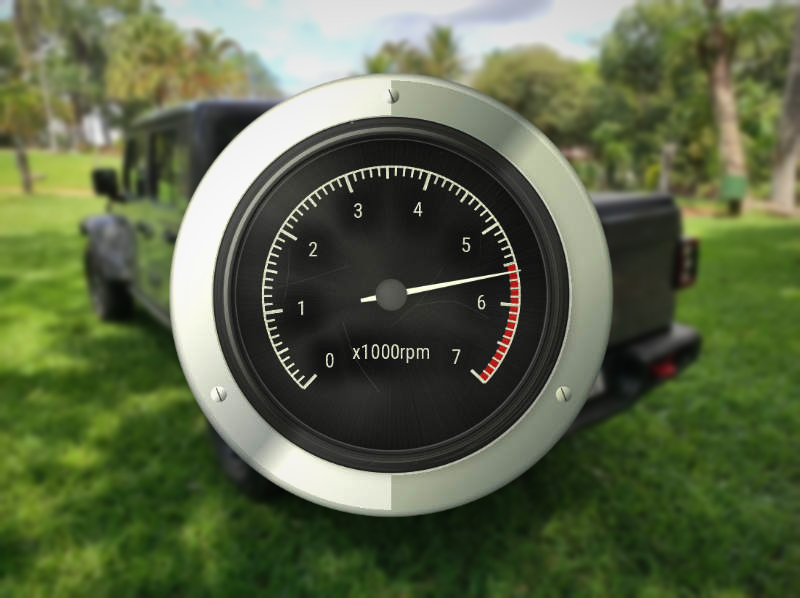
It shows 5600,rpm
